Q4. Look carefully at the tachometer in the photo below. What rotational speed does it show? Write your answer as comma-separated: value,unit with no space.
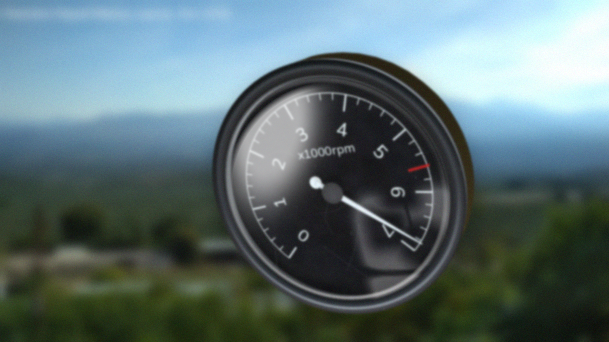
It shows 6800,rpm
